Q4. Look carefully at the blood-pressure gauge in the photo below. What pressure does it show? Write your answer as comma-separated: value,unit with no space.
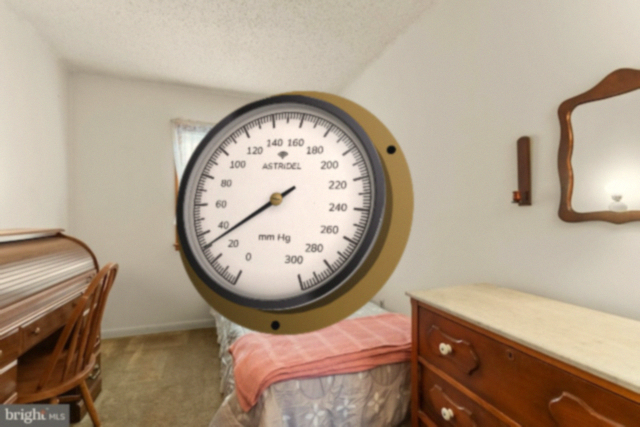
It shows 30,mmHg
